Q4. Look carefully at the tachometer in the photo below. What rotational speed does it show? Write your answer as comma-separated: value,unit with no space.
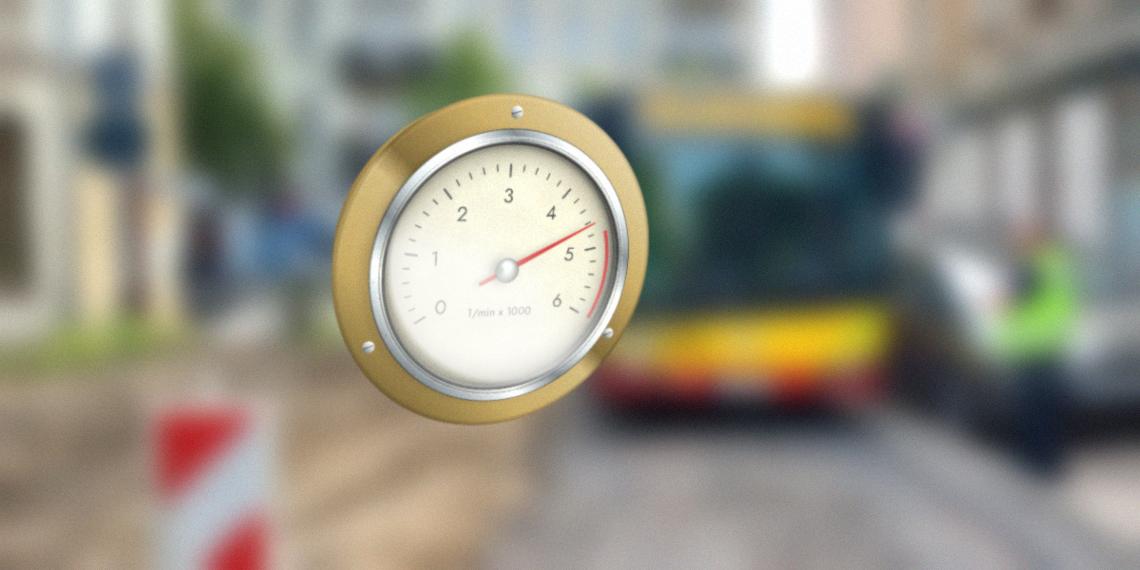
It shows 4600,rpm
